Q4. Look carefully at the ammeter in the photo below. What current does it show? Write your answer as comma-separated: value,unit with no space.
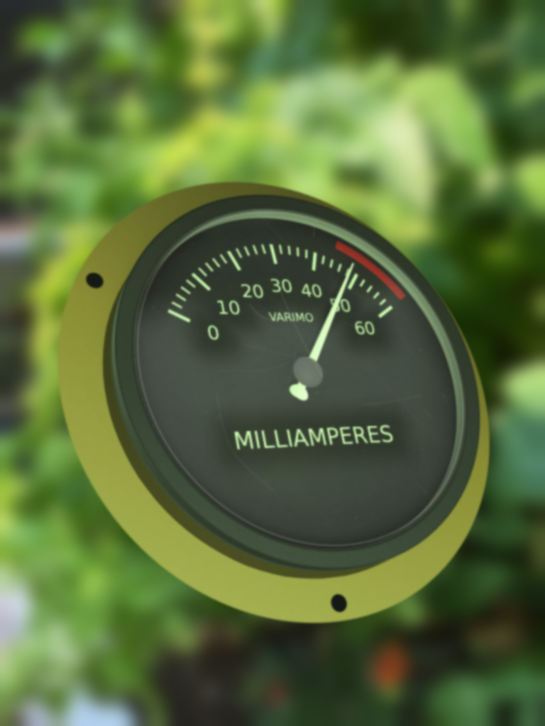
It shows 48,mA
